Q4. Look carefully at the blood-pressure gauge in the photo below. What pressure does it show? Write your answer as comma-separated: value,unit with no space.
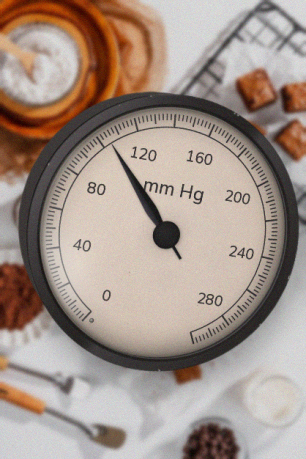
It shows 104,mmHg
